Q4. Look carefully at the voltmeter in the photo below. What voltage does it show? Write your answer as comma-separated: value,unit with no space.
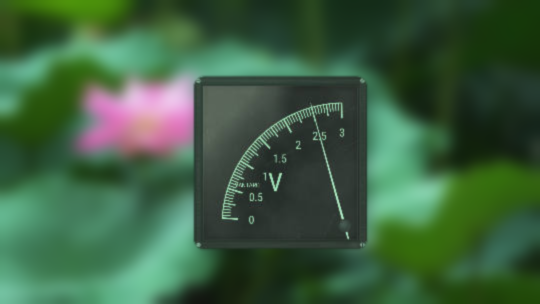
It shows 2.5,V
